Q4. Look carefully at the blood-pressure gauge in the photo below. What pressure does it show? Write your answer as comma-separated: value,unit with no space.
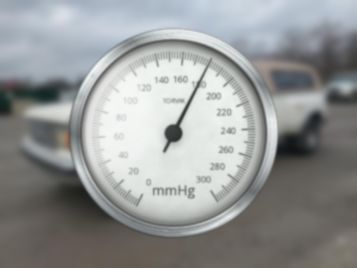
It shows 180,mmHg
